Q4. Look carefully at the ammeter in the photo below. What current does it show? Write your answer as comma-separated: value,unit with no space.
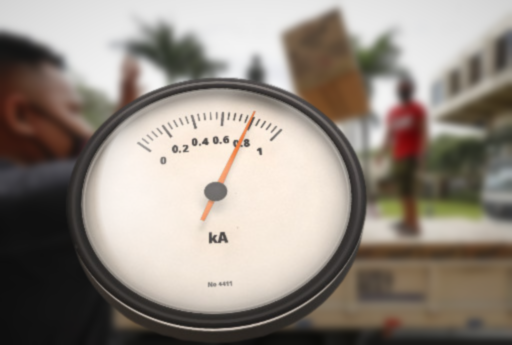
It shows 0.8,kA
